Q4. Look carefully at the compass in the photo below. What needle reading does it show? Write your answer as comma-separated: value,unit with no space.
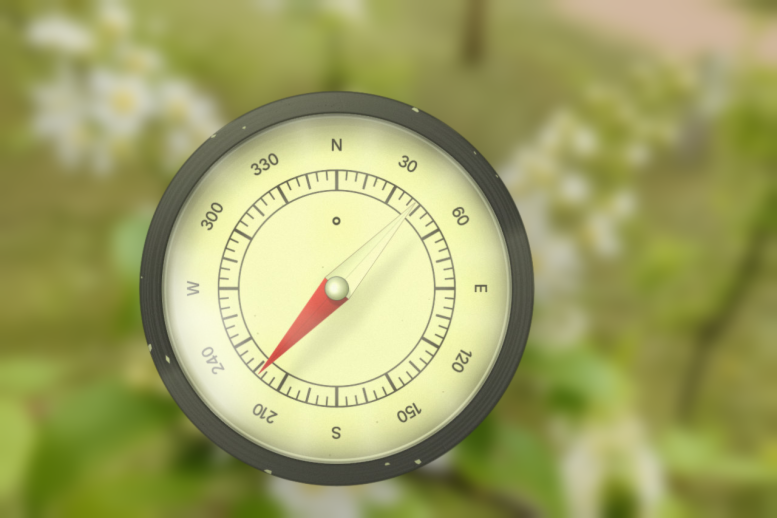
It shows 222.5,°
